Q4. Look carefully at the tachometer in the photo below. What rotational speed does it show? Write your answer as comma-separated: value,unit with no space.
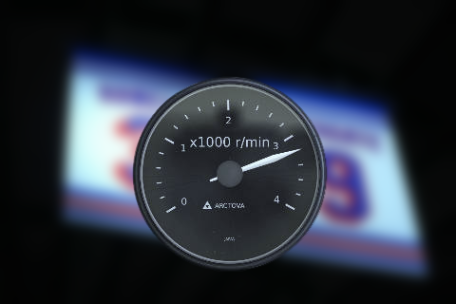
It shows 3200,rpm
